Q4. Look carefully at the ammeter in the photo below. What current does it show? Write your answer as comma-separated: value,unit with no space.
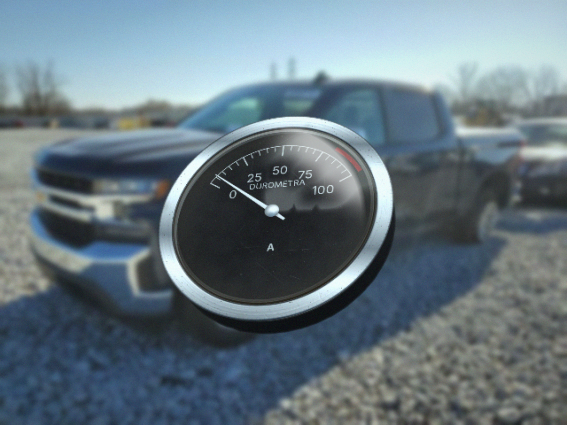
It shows 5,A
